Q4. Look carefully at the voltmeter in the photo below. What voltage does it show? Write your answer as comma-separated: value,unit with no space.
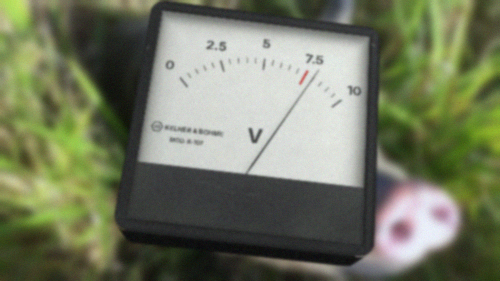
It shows 8,V
